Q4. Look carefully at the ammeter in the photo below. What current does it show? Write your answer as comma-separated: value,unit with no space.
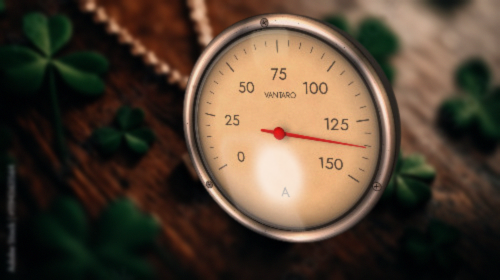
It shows 135,A
